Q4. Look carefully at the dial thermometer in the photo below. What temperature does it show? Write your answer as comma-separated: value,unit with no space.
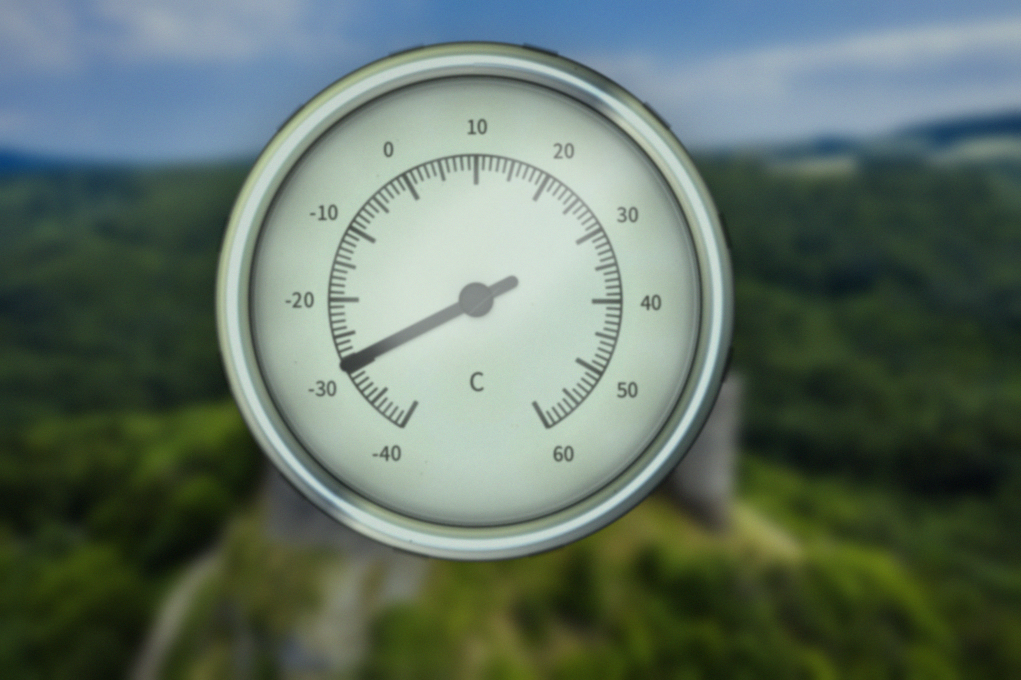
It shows -29,°C
